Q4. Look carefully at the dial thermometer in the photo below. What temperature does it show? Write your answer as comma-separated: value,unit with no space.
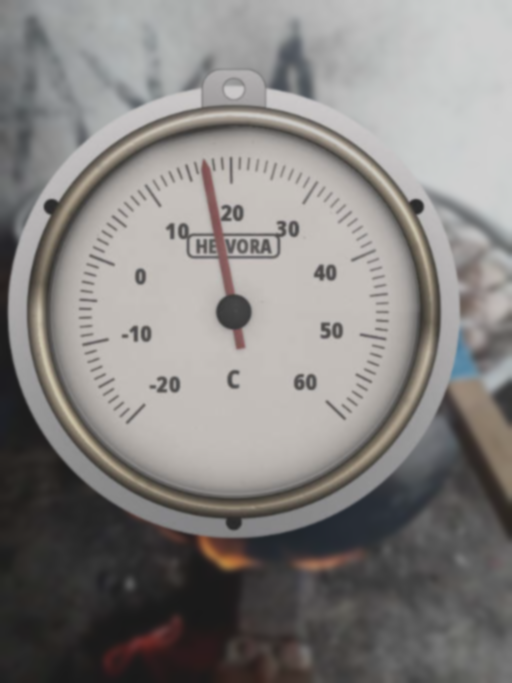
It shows 17,°C
